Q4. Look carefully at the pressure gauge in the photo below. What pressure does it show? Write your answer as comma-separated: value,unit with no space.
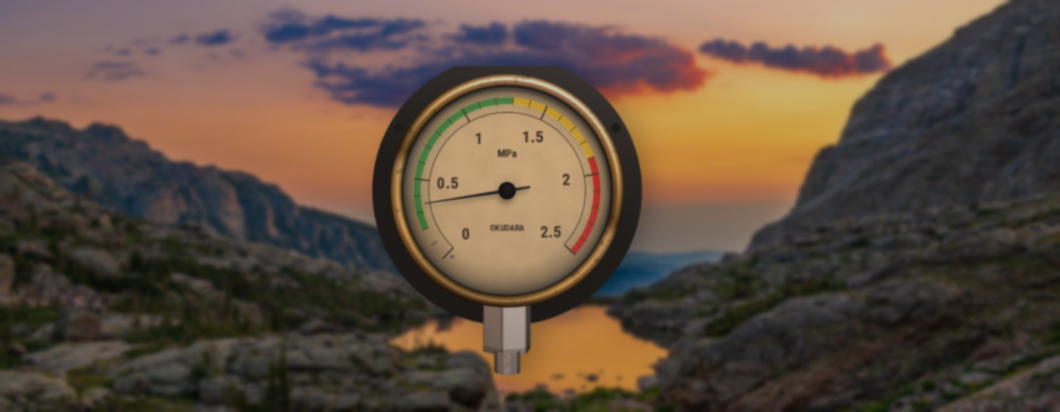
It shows 0.35,MPa
